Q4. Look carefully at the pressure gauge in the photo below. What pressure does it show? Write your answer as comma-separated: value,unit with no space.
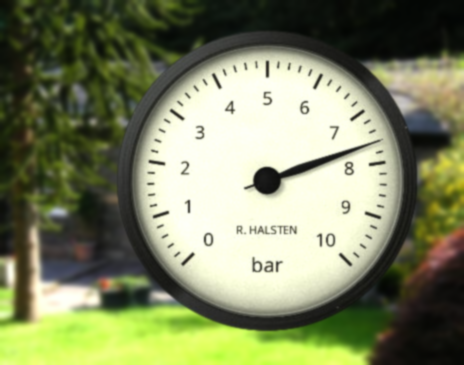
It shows 7.6,bar
